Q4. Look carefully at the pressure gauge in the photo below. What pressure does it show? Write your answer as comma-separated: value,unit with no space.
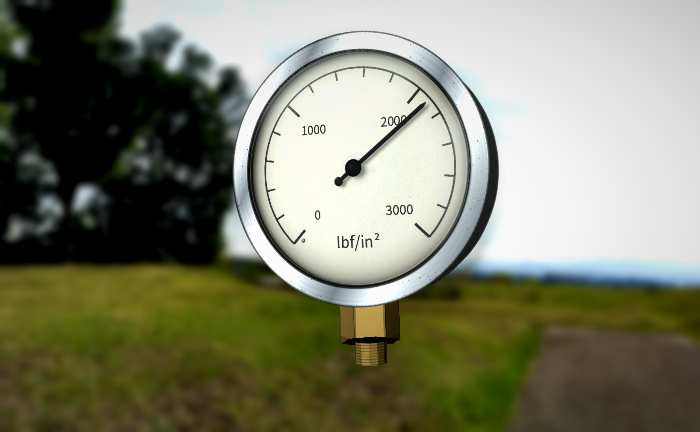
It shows 2100,psi
